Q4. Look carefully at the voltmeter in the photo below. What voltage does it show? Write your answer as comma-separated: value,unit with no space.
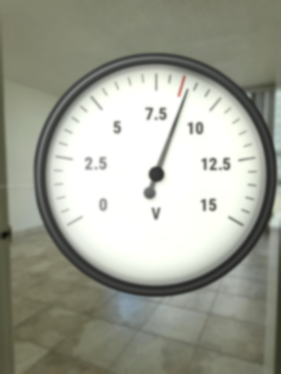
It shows 8.75,V
